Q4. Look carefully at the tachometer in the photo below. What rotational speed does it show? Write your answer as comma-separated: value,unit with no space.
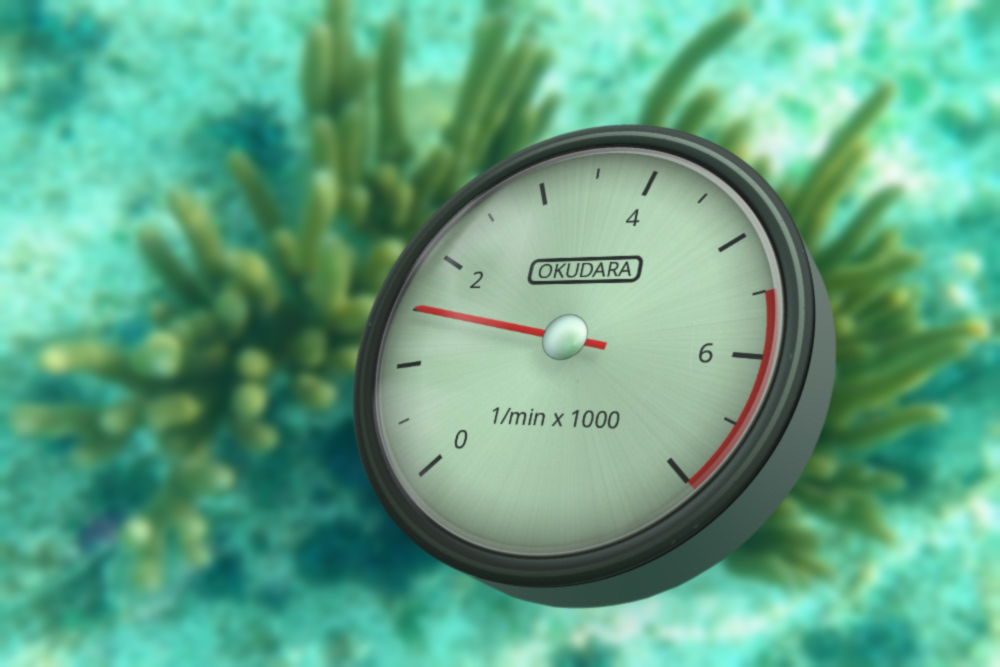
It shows 1500,rpm
